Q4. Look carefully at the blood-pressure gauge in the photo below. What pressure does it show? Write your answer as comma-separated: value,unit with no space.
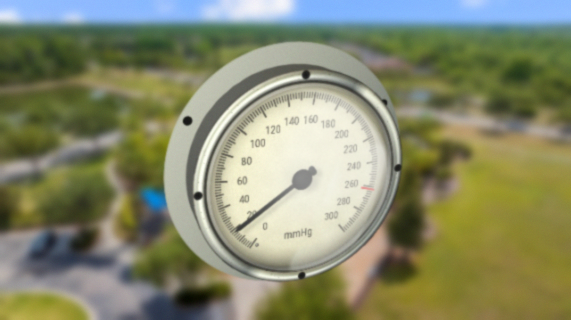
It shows 20,mmHg
